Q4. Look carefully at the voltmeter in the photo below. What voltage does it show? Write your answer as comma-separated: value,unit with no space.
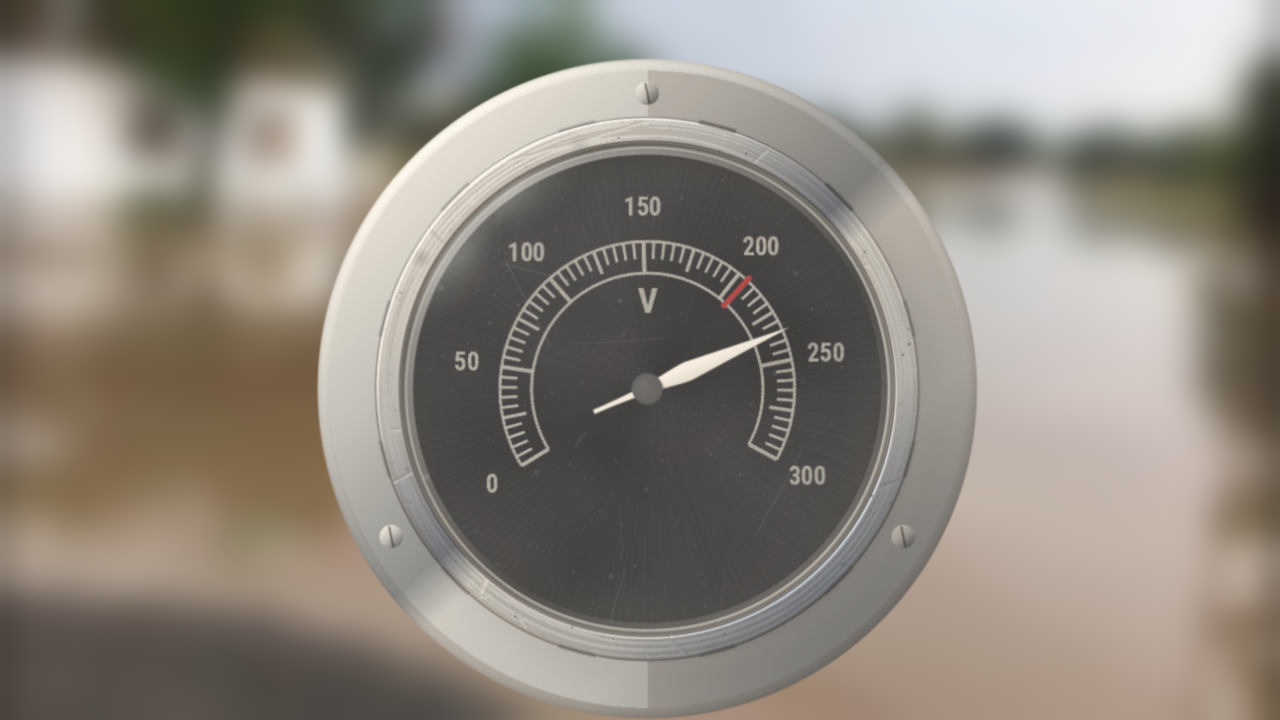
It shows 235,V
